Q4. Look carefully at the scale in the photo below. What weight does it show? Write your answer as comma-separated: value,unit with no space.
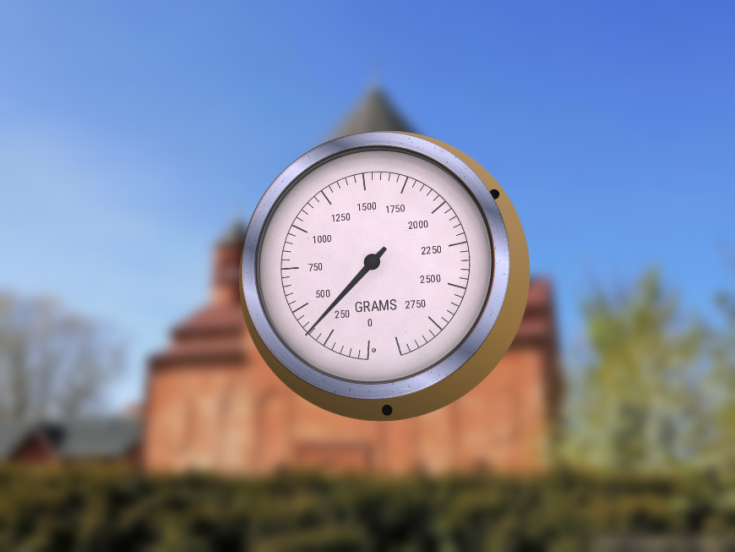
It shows 350,g
